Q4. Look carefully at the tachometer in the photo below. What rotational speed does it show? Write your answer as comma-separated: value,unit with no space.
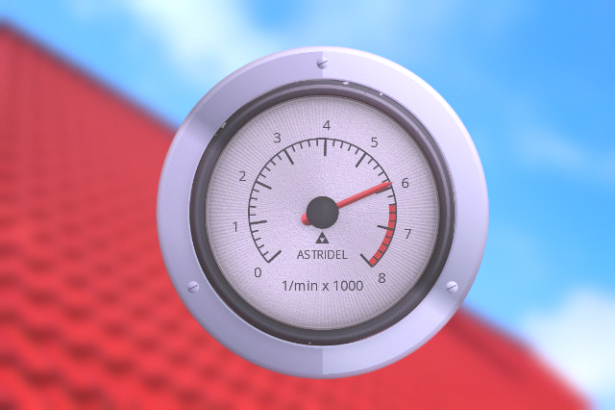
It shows 5900,rpm
